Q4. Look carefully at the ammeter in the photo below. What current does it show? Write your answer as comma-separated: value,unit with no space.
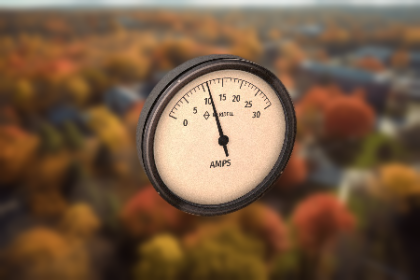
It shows 11,A
